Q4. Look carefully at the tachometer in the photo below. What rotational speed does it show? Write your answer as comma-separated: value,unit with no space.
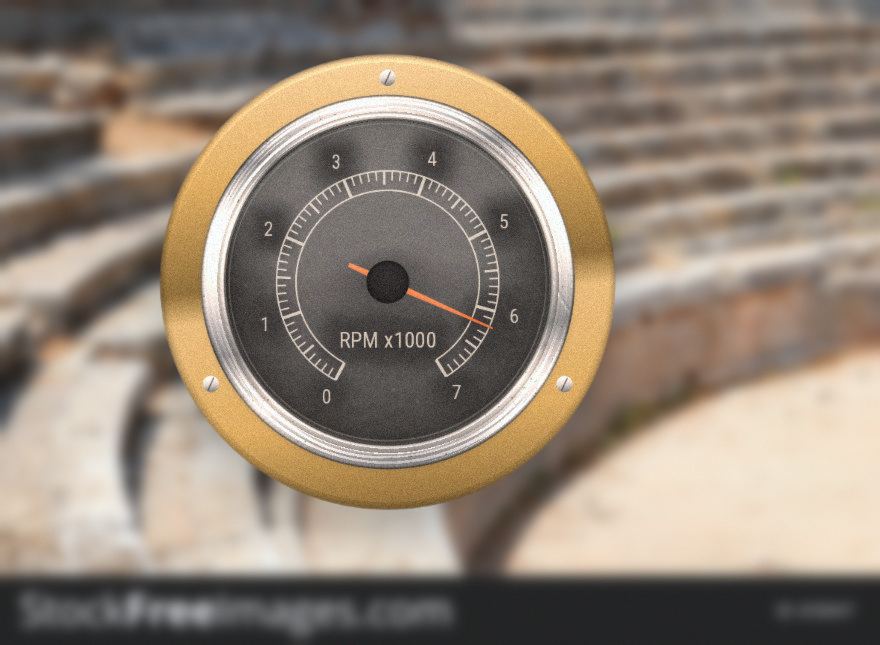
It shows 6200,rpm
